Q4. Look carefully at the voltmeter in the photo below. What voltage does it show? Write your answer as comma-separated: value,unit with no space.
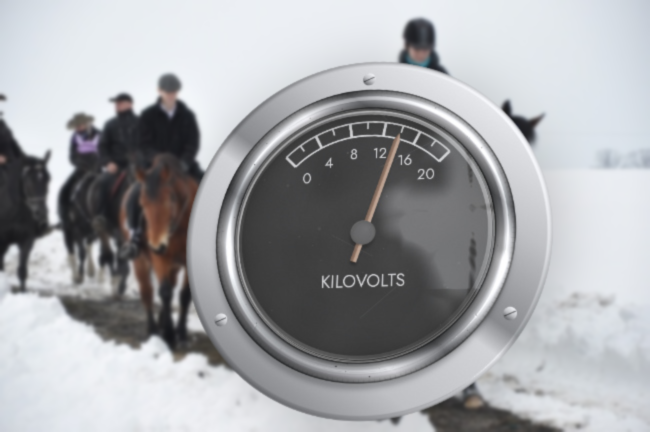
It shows 14,kV
